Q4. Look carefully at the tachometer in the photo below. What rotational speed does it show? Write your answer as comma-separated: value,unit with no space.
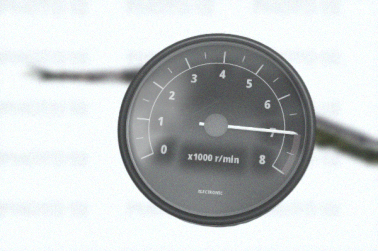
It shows 7000,rpm
